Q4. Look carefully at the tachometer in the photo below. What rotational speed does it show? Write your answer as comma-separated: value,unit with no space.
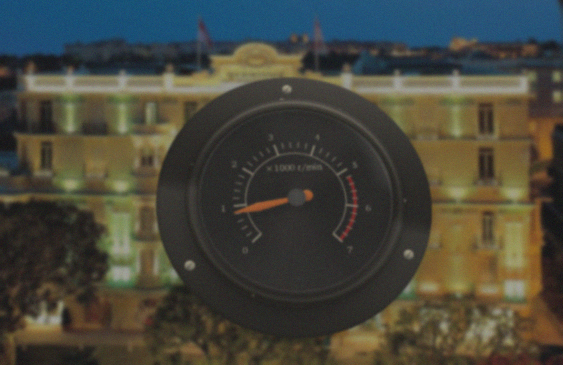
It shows 800,rpm
